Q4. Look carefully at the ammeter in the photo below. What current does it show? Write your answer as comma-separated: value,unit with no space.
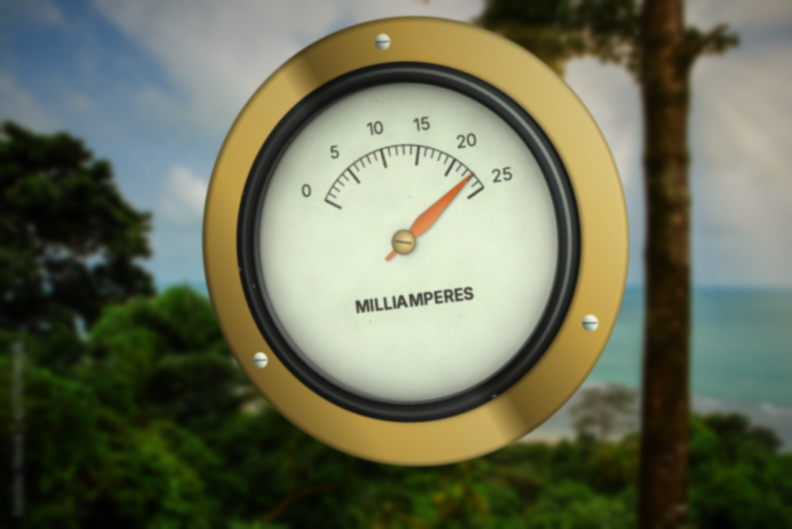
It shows 23,mA
